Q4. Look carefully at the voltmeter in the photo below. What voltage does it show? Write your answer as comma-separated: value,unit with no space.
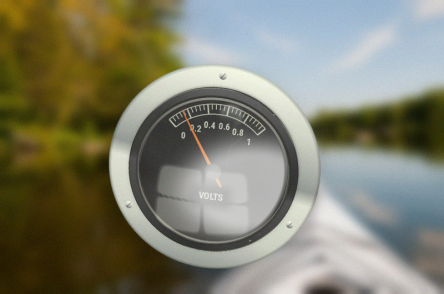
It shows 0.16,V
